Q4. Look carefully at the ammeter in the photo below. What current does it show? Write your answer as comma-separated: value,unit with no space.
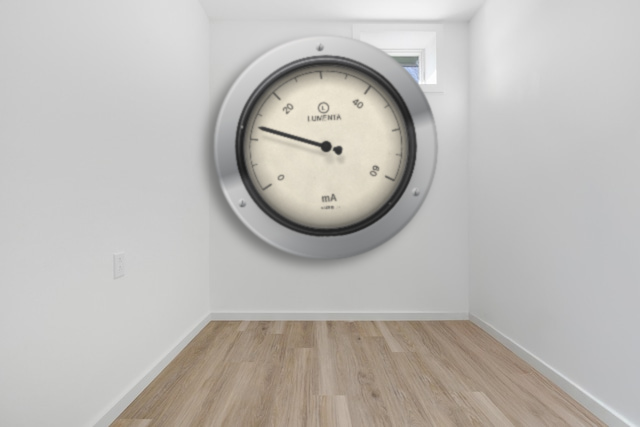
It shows 12.5,mA
